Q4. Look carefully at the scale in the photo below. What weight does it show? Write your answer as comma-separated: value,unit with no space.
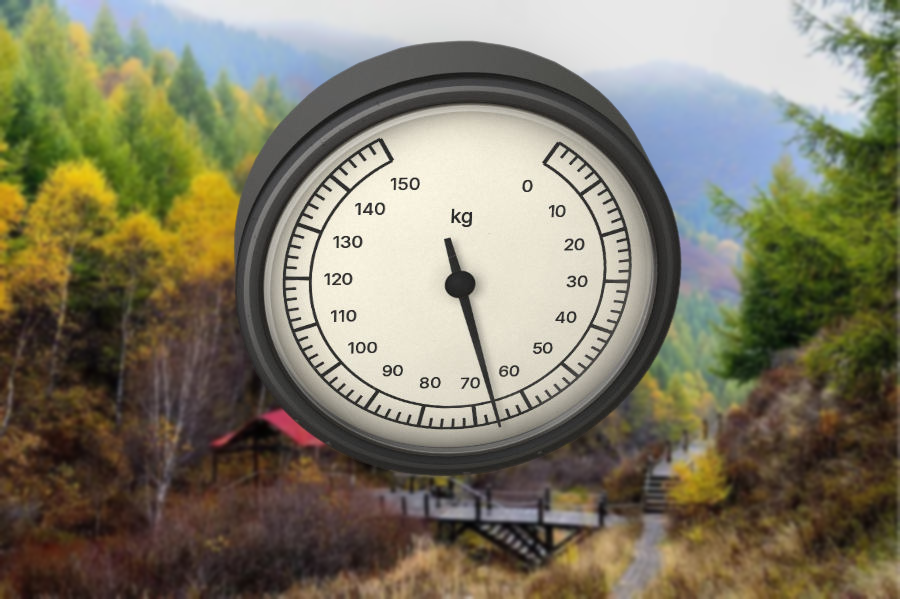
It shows 66,kg
